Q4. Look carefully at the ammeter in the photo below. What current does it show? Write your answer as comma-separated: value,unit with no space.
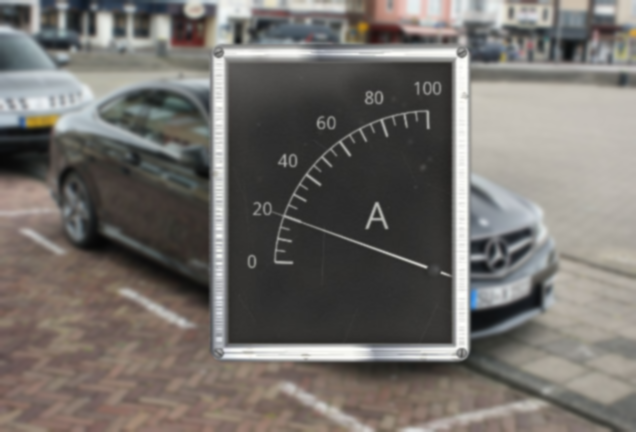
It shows 20,A
